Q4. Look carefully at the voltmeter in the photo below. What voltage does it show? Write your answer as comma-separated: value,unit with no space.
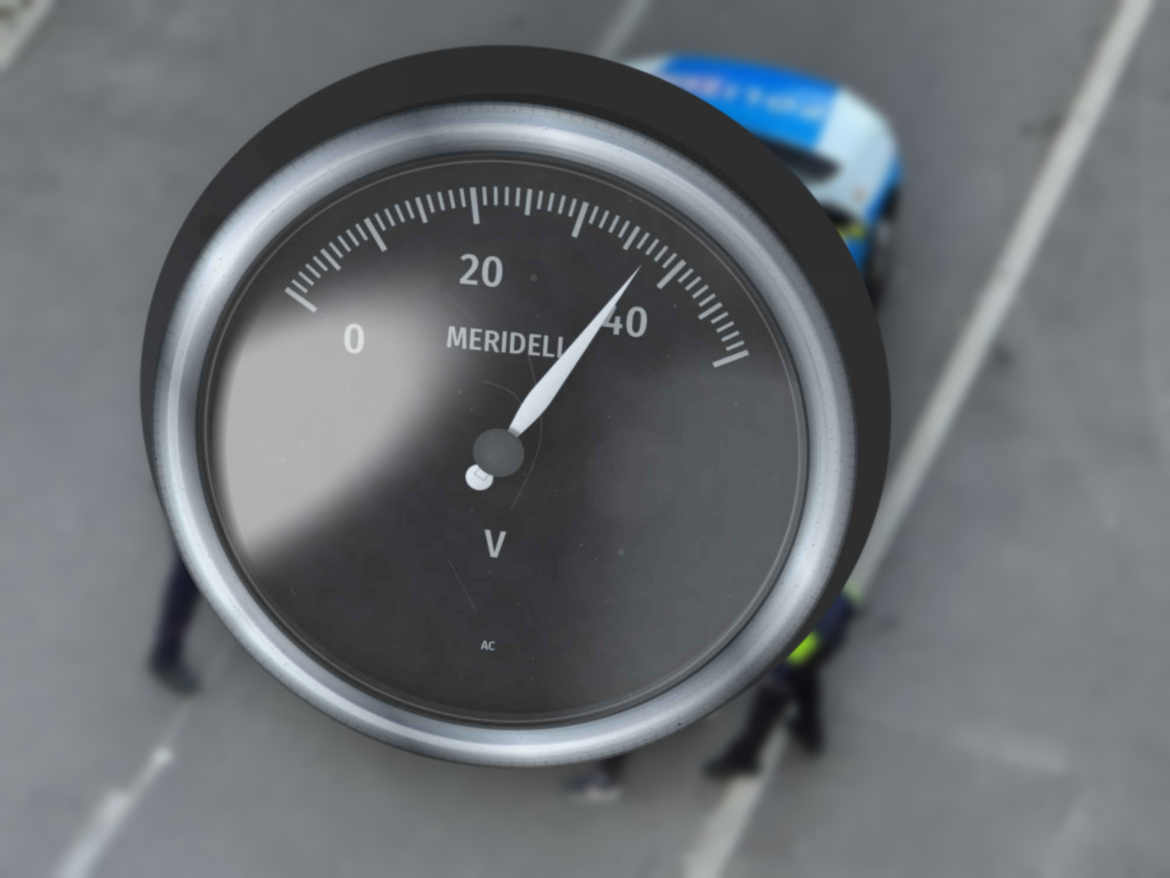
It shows 37,V
